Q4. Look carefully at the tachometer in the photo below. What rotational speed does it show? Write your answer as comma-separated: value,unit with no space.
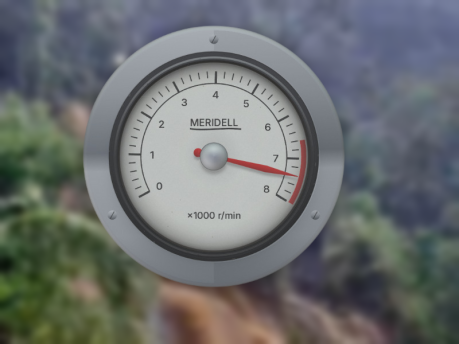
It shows 7400,rpm
